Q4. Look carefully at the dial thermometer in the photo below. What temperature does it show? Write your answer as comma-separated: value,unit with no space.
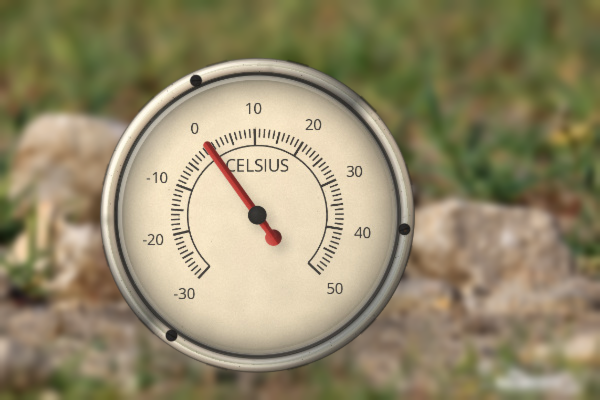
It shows 0,°C
